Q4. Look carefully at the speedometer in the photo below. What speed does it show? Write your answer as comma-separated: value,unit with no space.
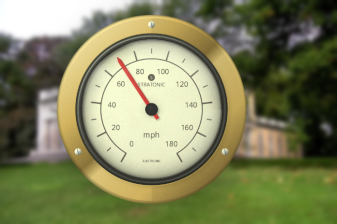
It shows 70,mph
